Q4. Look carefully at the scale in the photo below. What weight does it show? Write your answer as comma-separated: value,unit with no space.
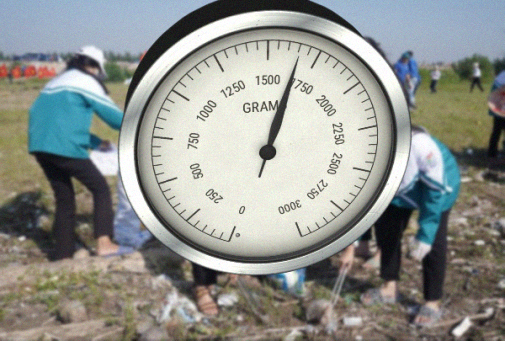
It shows 1650,g
